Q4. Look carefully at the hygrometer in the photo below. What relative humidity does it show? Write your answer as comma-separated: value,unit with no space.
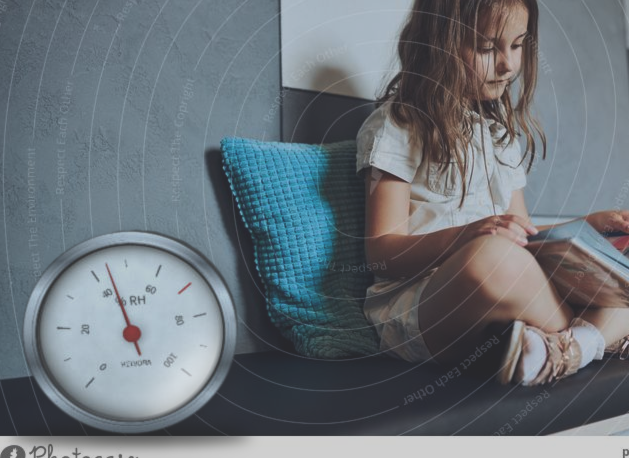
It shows 45,%
